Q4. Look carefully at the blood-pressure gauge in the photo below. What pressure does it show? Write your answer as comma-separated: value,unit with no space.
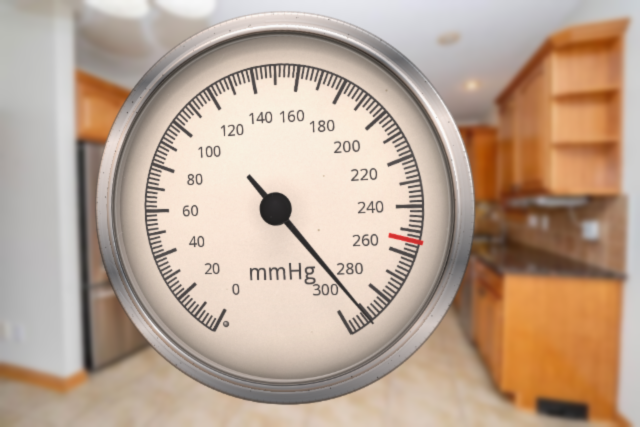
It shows 290,mmHg
